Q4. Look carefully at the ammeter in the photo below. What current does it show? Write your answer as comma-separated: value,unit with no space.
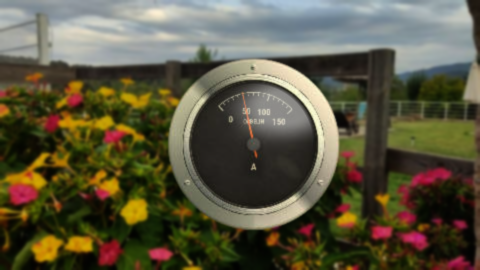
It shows 50,A
